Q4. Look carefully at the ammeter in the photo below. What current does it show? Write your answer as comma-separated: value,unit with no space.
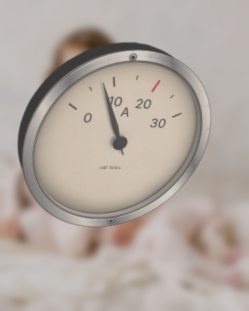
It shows 7.5,A
